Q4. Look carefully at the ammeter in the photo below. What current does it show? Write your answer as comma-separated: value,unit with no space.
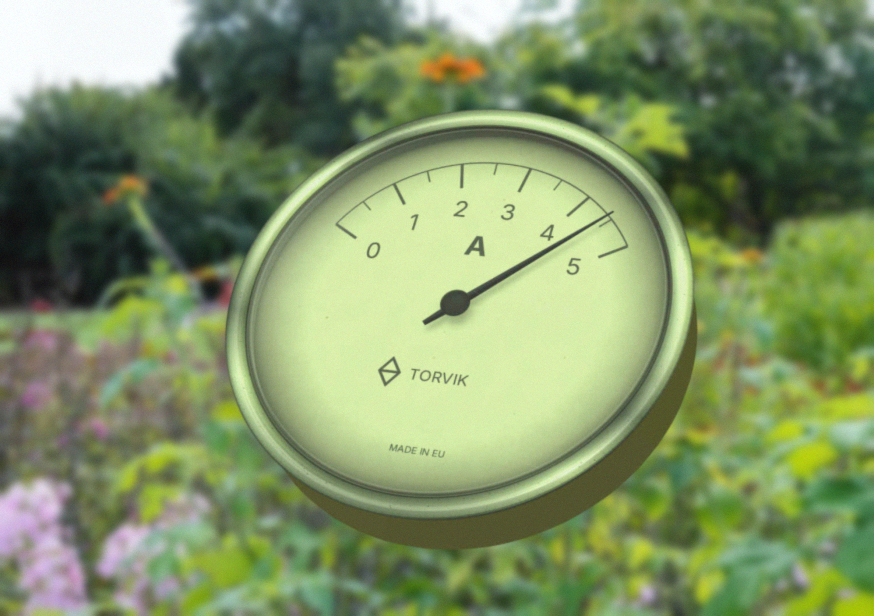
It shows 4.5,A
